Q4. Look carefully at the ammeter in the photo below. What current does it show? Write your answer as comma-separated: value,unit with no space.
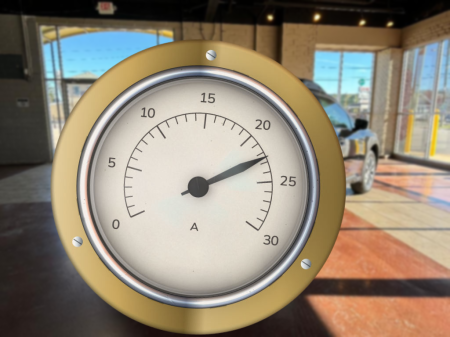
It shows 22.5,A
